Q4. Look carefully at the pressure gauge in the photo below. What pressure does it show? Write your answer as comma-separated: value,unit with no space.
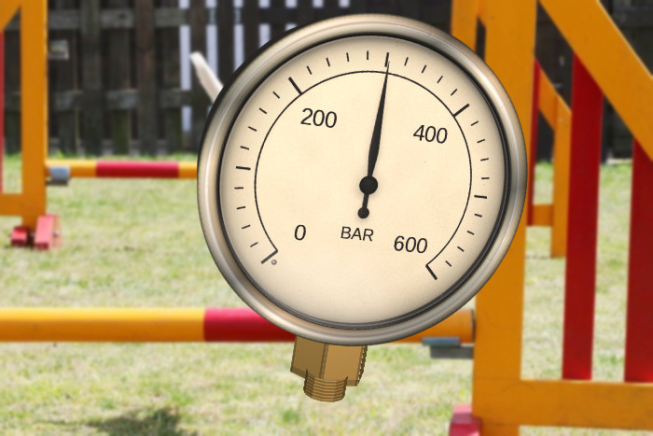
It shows 300,bar
